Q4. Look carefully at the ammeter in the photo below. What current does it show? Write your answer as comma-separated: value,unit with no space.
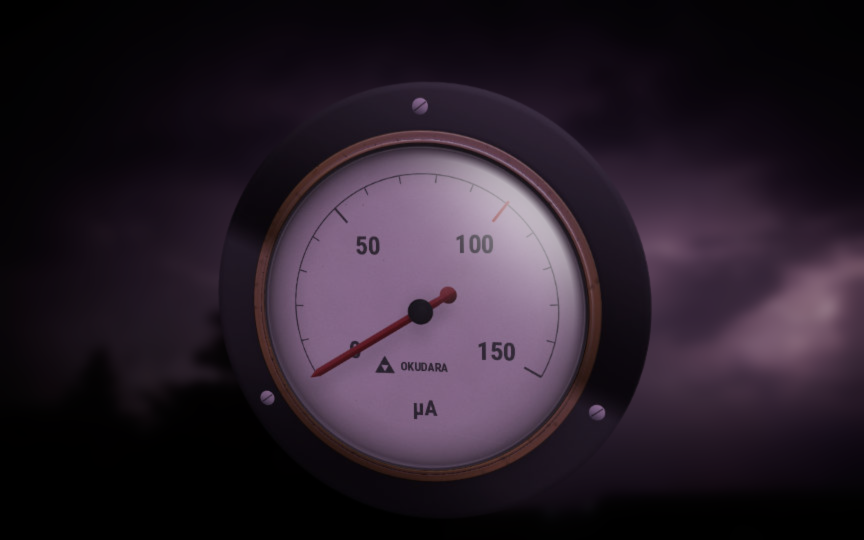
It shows 0,µA
